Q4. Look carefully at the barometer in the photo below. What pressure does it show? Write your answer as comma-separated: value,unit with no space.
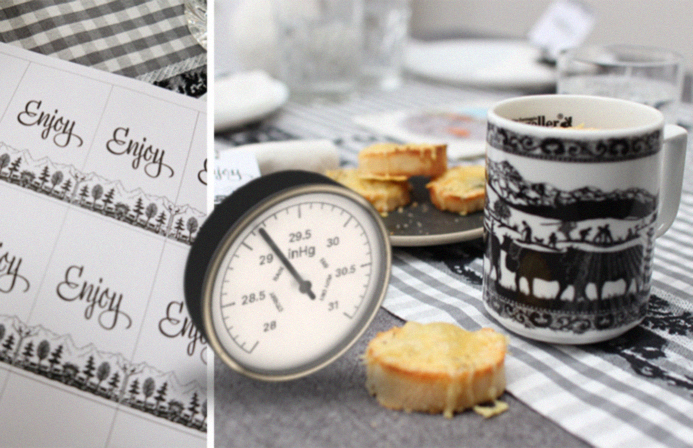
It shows 29.15,inHg
